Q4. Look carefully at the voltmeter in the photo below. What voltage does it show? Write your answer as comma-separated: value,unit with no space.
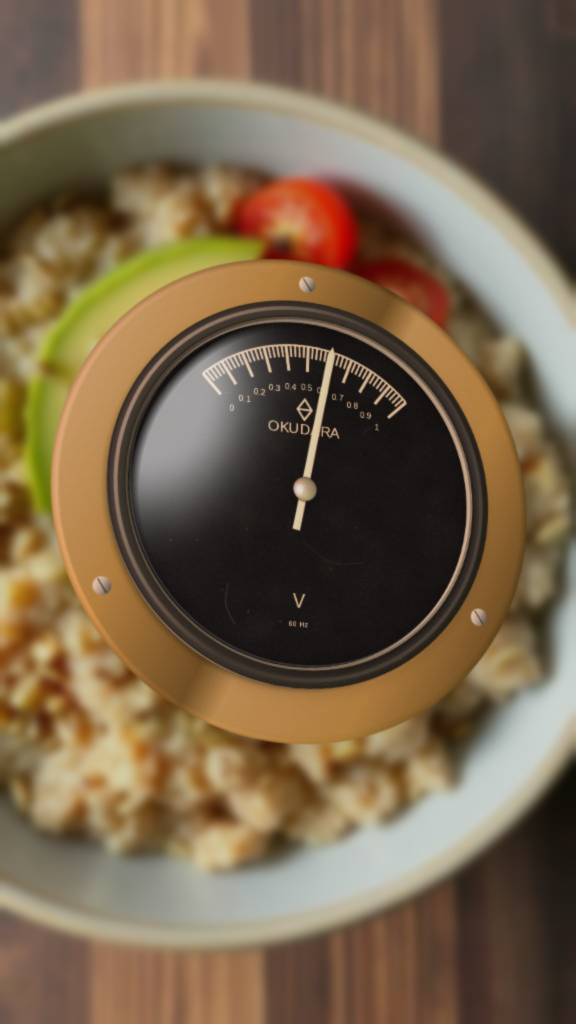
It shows 0.6,V
